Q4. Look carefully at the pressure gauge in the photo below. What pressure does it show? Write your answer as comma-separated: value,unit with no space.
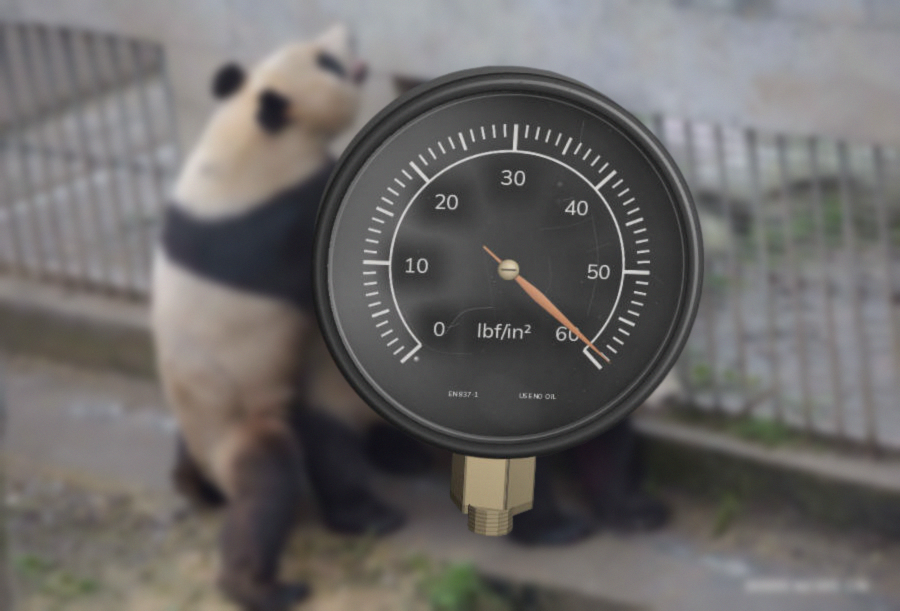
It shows 59,psi
